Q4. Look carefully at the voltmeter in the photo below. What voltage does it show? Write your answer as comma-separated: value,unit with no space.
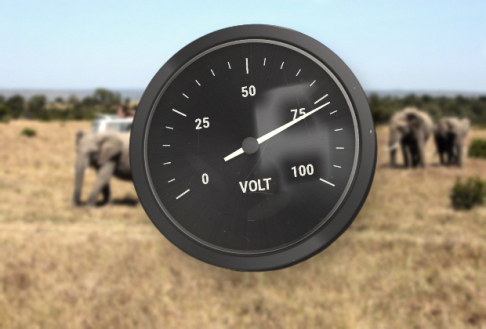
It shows 77.5,V
